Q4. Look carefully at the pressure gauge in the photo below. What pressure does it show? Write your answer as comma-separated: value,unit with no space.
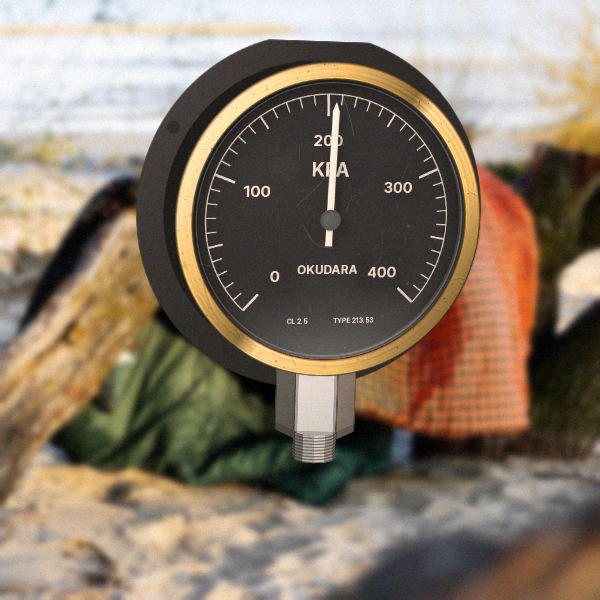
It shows 205,kPa
